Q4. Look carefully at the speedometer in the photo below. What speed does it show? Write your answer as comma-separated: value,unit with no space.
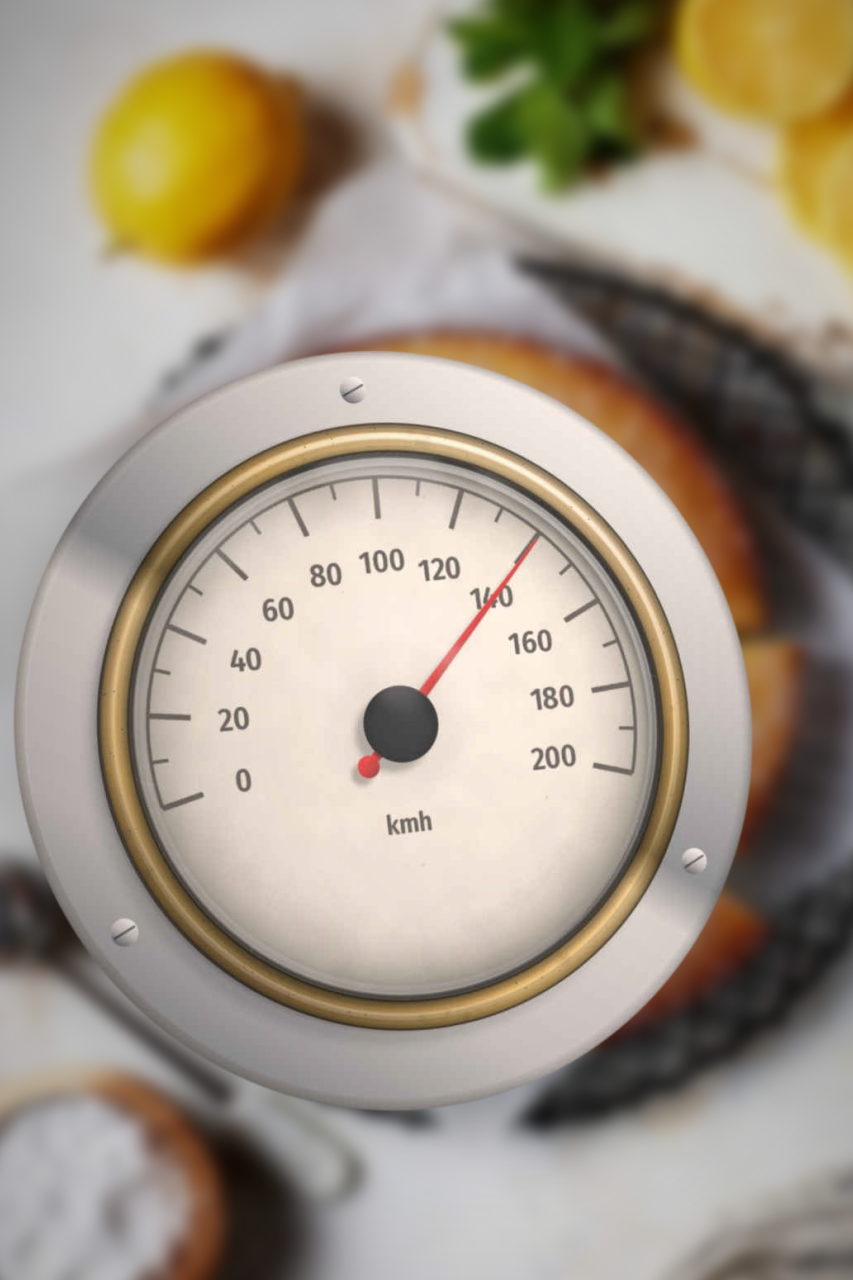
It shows 140,km/h
